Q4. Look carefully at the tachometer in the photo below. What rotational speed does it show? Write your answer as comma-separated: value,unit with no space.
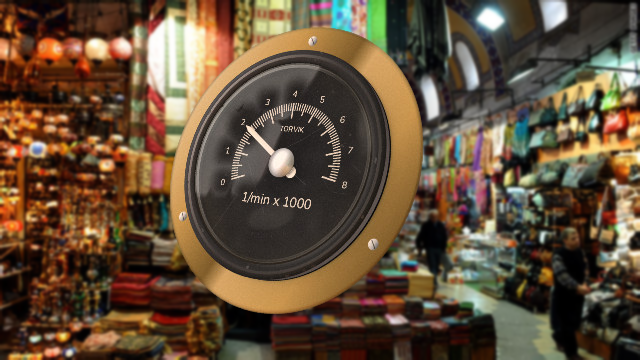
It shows 2000,rpm
